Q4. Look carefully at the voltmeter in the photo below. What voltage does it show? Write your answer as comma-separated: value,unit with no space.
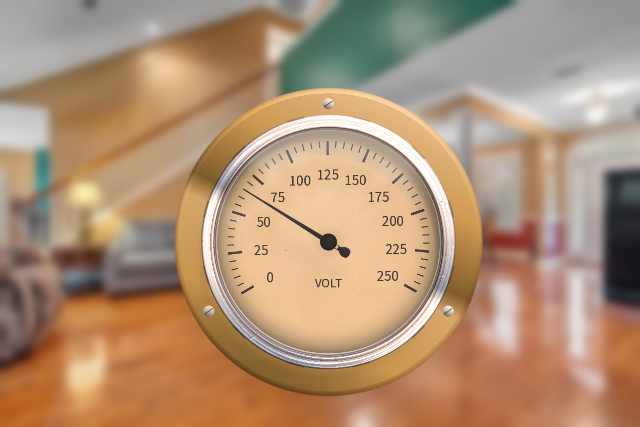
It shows 65,V
